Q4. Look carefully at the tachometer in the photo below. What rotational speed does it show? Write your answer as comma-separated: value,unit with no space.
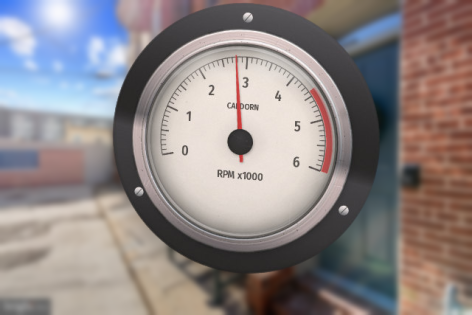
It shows 2800,rpm
